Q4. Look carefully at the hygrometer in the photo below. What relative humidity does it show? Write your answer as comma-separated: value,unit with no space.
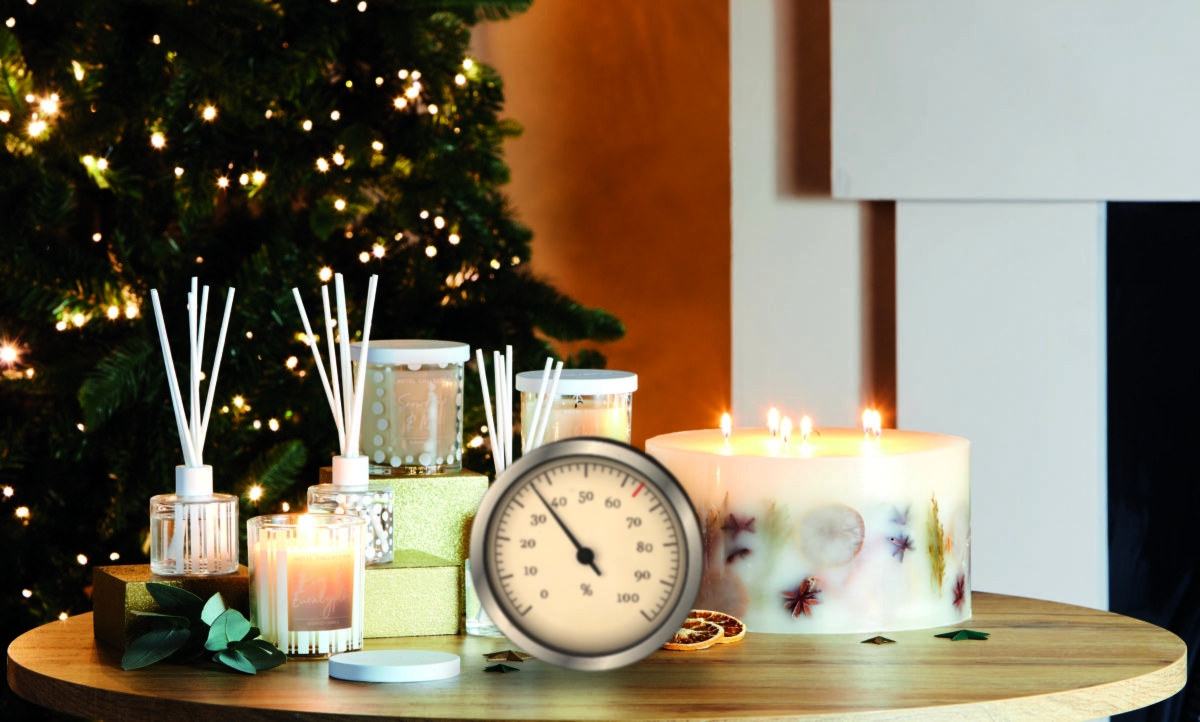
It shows 36,%
